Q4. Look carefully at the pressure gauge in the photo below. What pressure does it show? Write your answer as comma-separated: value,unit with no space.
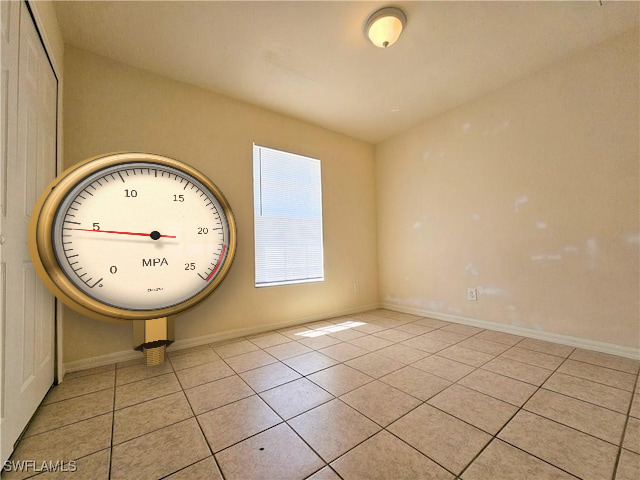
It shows 4.5,MPa
